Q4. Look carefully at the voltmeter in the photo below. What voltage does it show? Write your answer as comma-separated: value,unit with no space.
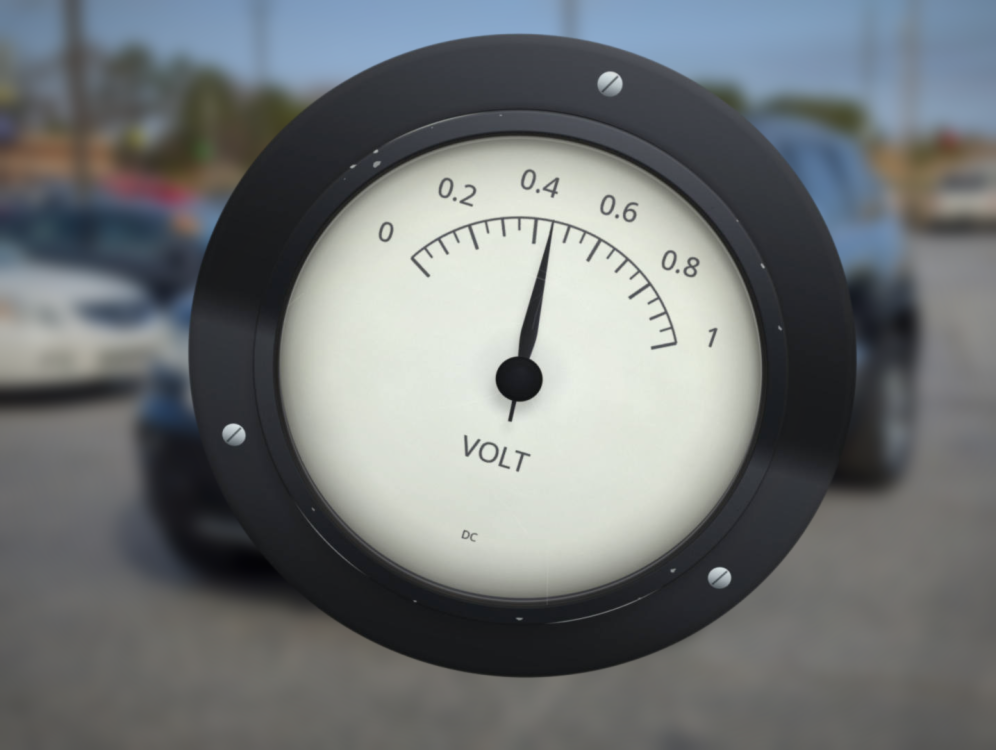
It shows 0.45,V
